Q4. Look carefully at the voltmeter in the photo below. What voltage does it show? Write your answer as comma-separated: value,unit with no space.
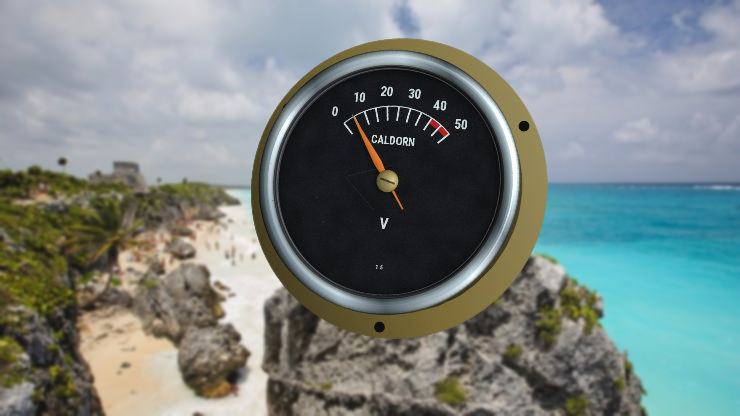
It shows 5,V
